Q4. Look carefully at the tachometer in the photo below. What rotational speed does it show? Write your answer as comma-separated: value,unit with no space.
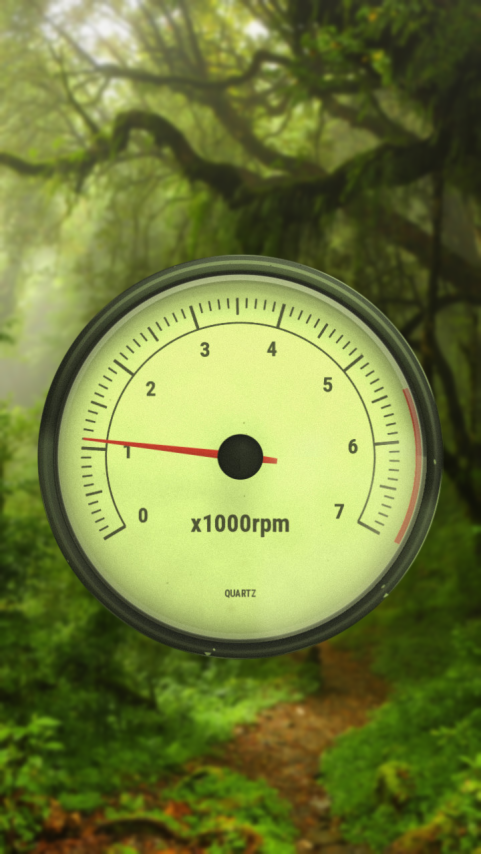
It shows 1100,rpm
